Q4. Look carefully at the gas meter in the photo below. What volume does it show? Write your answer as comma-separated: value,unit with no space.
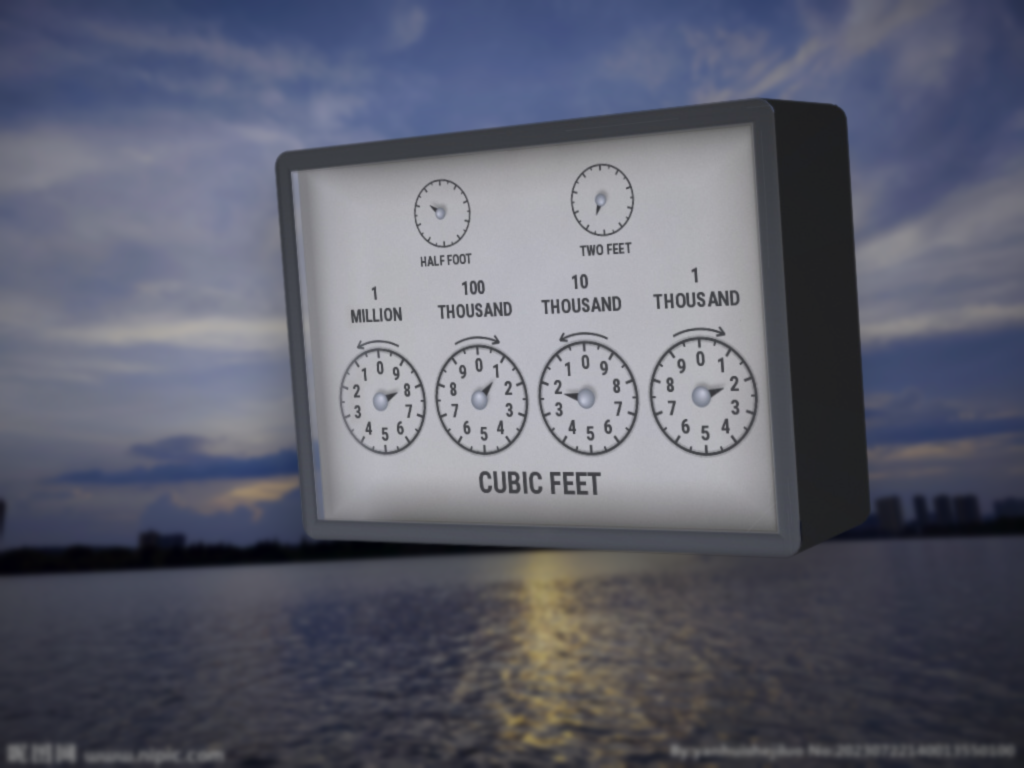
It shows 812200,ft³
